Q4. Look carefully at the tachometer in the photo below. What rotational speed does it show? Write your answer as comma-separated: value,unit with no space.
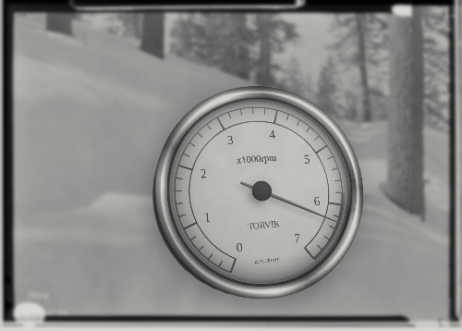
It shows 6300,rpm
